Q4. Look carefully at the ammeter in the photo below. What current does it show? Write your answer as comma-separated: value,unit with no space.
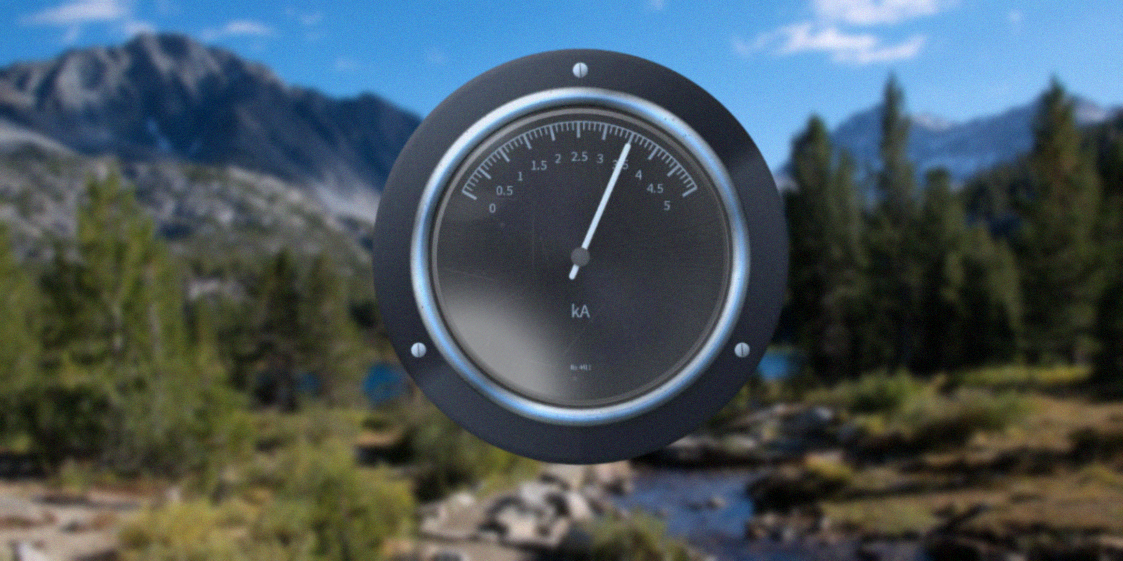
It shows 3.5,kA
